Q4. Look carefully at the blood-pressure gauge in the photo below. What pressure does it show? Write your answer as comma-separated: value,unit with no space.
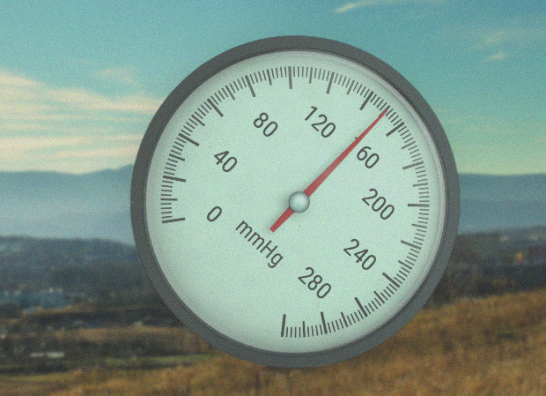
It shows 150,mmHg
